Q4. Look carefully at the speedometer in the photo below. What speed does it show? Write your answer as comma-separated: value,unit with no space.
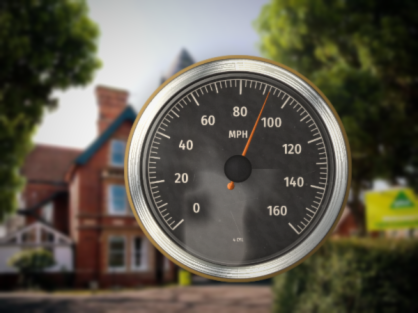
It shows 92,mph
